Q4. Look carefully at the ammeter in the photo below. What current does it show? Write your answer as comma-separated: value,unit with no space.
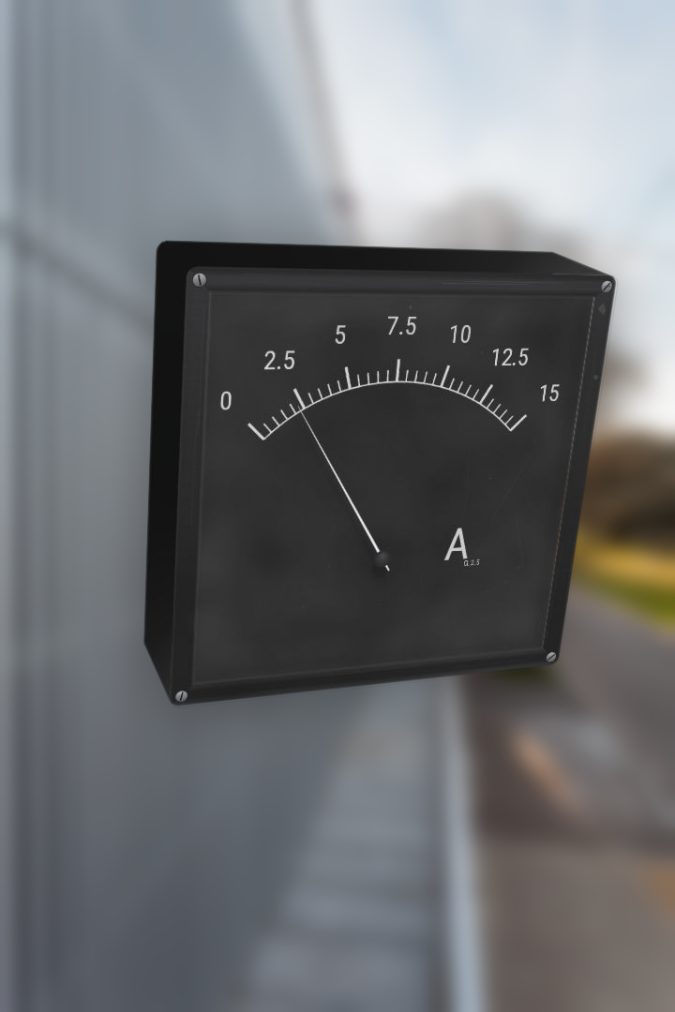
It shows 2.25,A
